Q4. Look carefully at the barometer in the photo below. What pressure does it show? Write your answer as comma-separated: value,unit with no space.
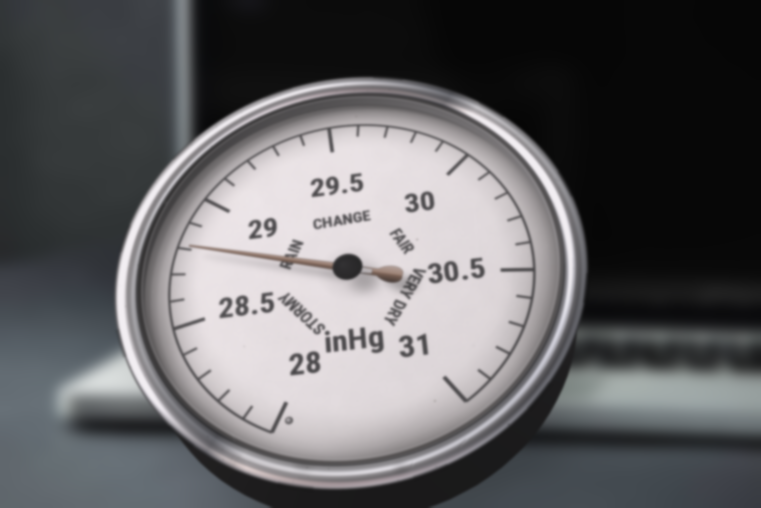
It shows 28.8,inHg
